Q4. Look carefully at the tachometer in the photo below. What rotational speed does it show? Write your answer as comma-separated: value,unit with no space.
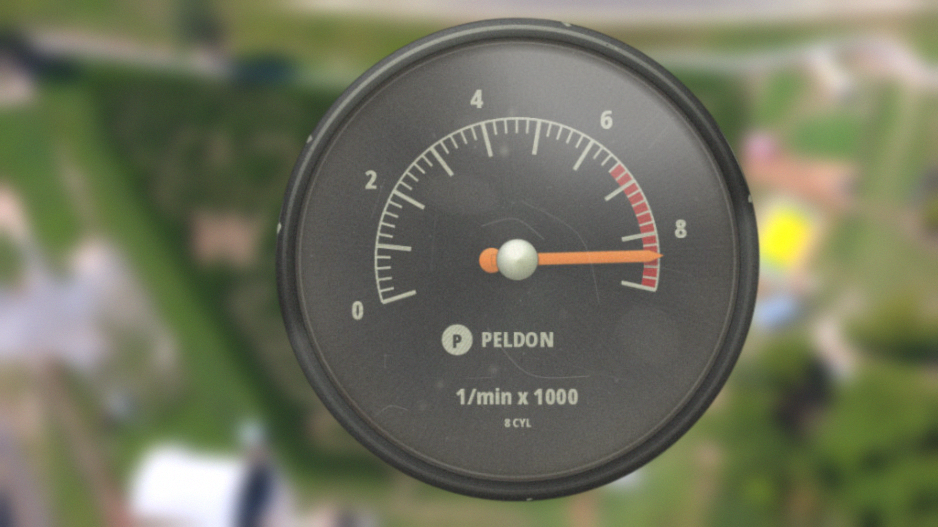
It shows 8400,rpm
